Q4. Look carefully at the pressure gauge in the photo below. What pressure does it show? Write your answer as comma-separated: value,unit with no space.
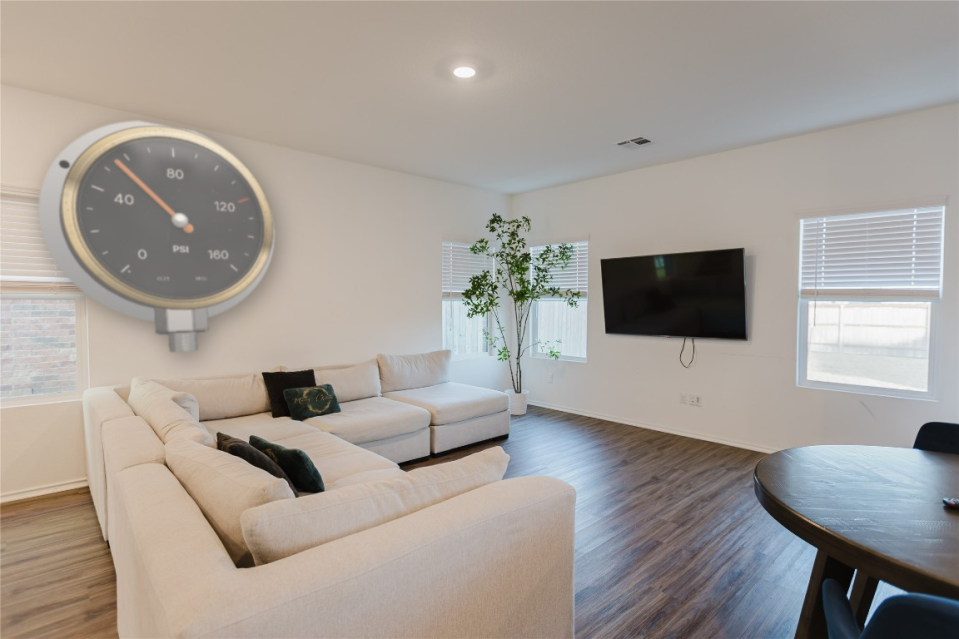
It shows 55,psi
